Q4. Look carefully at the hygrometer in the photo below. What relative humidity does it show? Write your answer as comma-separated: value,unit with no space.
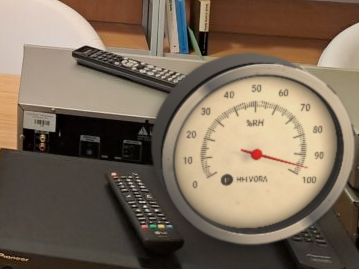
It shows 95,%
